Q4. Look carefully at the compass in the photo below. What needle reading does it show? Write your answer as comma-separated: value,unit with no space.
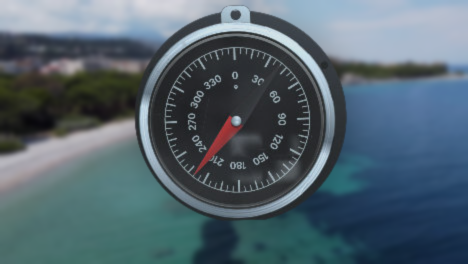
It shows 220,°
